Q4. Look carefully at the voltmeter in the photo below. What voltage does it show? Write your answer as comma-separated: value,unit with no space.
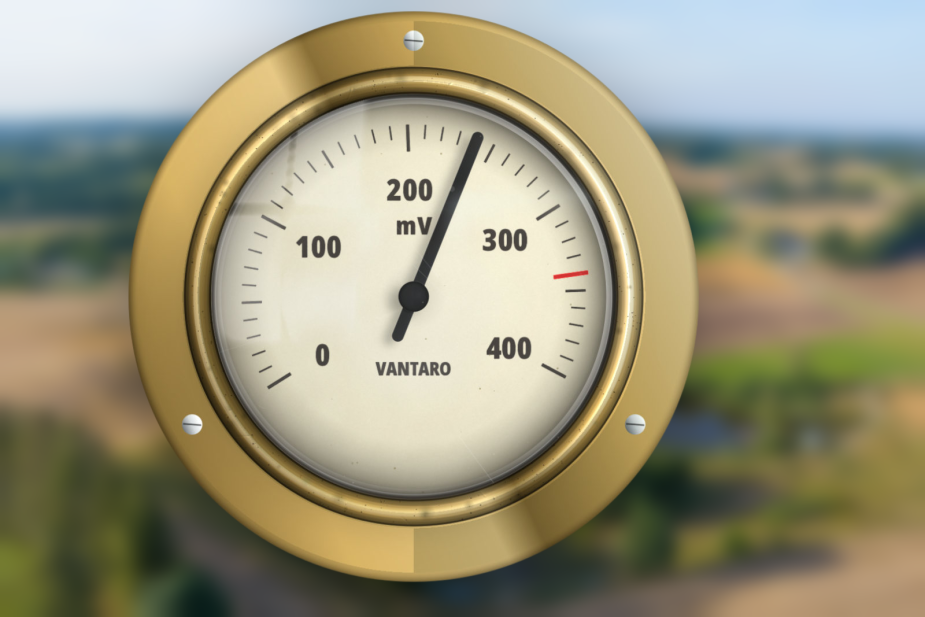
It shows 240,mV
